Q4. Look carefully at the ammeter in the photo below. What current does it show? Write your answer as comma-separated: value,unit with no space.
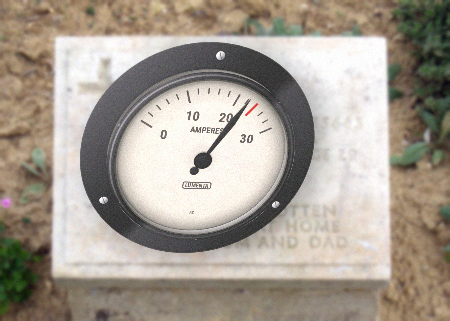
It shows 22,A
